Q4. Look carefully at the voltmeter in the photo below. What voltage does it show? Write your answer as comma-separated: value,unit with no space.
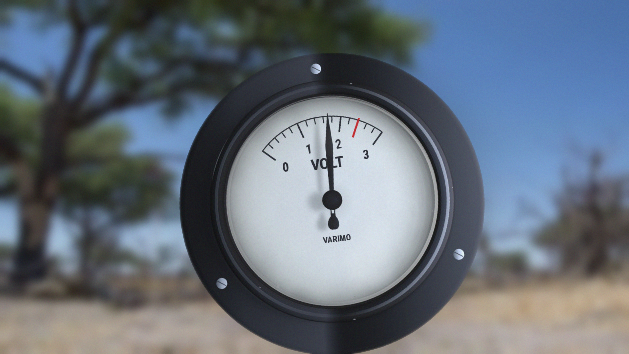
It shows 1.7,V
